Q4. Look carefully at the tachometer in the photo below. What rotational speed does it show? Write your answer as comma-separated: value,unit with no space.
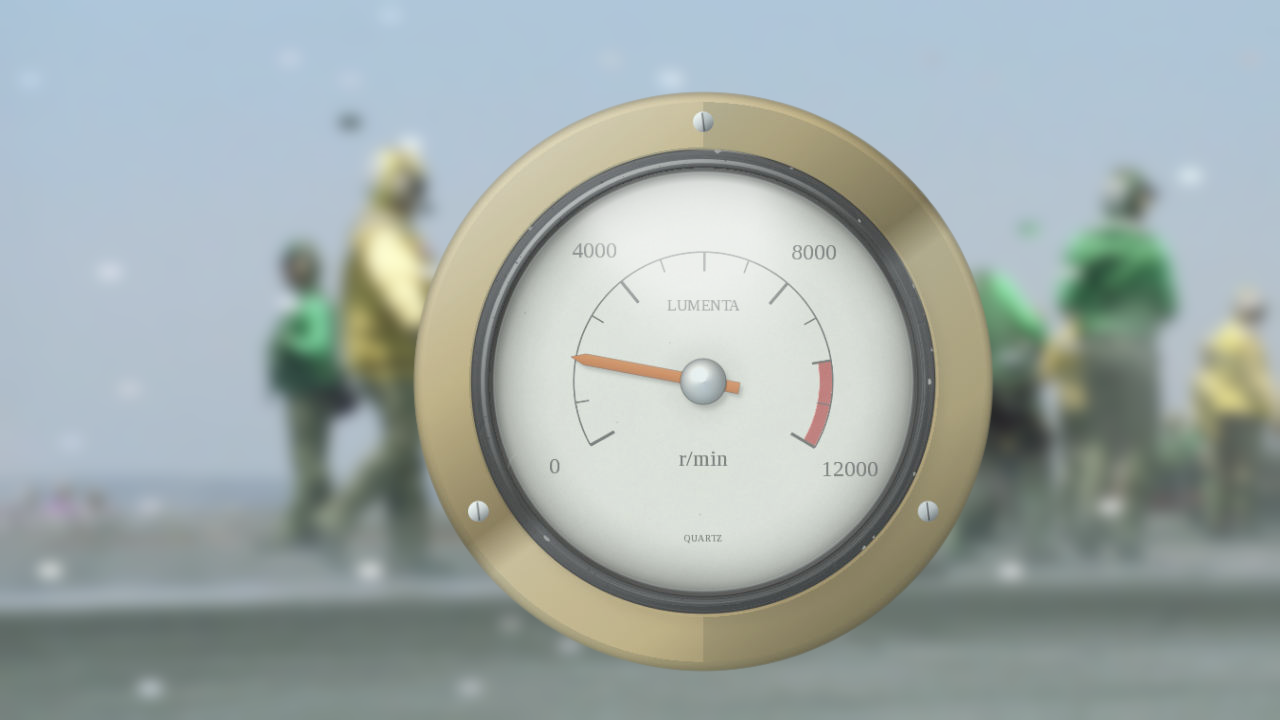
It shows 2000,rpm
